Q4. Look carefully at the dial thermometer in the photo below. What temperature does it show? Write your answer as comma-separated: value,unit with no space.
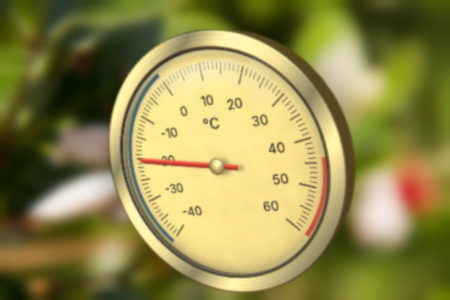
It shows -20,°C
